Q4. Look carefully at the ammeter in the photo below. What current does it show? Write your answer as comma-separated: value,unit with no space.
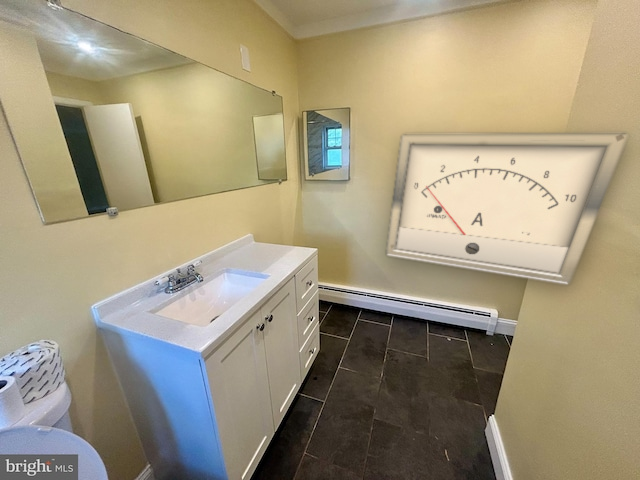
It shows 0.5,A
